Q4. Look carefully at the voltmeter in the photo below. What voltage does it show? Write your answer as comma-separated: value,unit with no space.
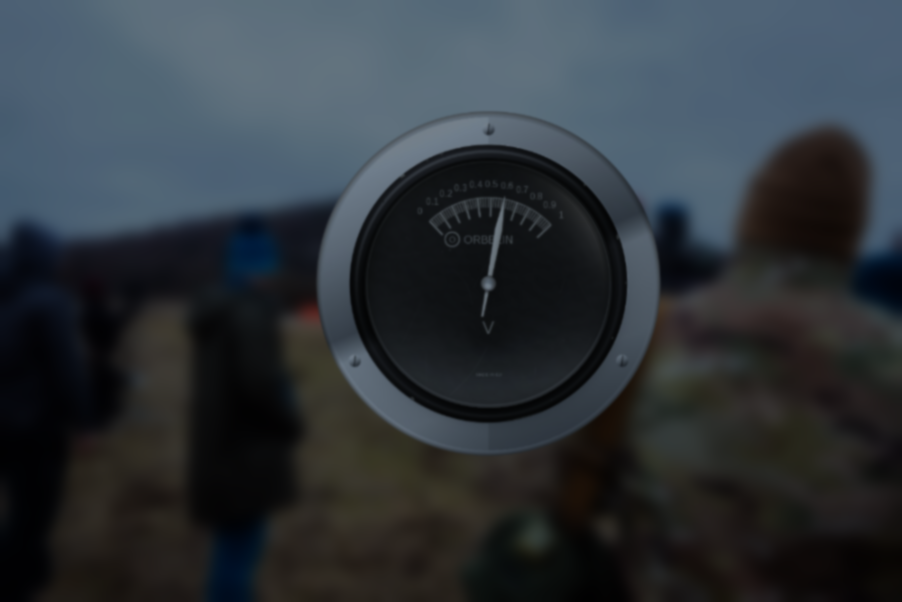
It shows 0.6,V
